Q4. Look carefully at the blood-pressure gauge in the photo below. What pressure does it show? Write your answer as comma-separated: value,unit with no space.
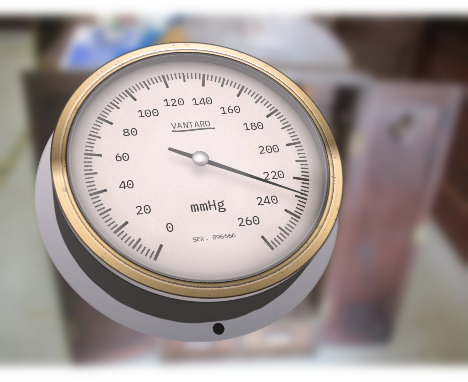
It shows 230,mmHg
